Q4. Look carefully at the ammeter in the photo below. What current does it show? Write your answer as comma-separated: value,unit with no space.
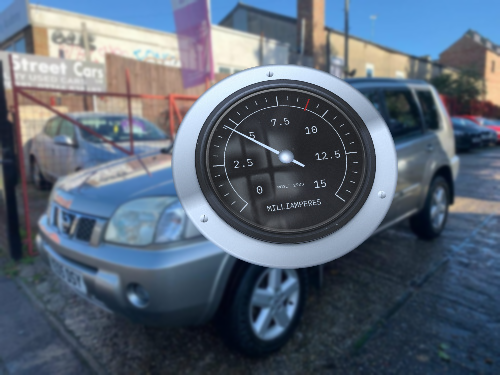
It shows 4.5,mA
